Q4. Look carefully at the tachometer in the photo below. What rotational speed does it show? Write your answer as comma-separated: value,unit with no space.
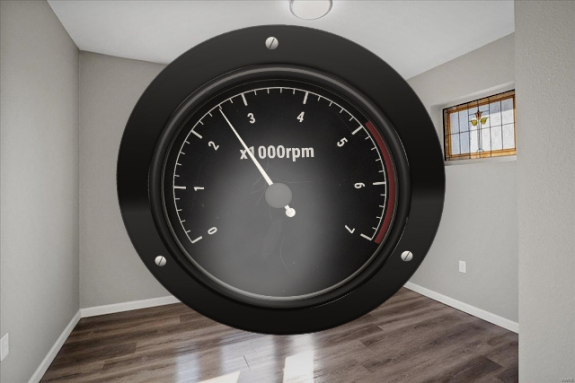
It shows 2600,rpm
